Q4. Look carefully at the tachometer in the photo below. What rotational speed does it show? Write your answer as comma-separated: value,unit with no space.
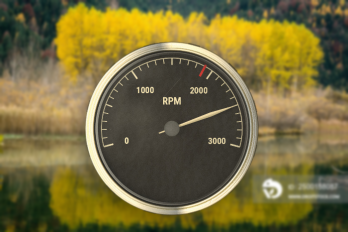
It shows 2500,rpm
